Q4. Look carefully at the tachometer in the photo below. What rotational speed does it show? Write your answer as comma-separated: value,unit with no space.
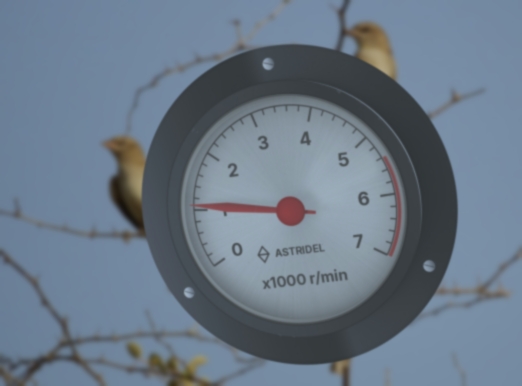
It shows 1100,rpm
